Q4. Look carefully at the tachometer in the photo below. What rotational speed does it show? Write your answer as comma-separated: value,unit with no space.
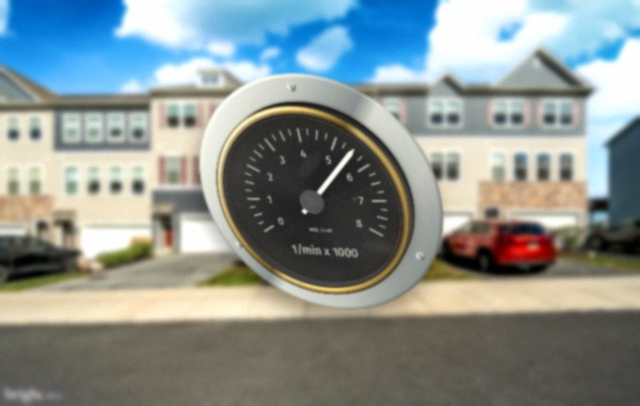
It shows 5500,rpm
